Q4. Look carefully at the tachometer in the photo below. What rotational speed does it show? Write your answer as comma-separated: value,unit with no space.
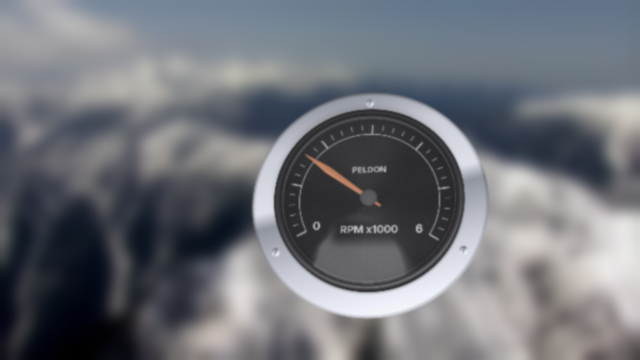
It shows 1600,rpm
